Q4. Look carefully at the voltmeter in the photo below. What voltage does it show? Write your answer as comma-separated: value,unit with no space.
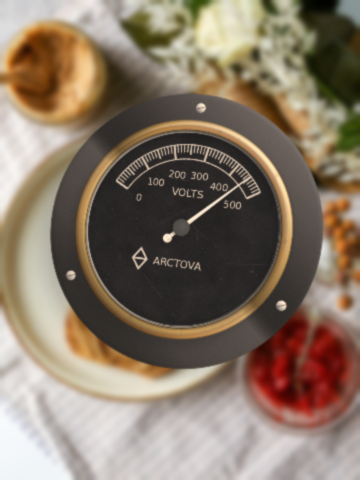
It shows 450,V
